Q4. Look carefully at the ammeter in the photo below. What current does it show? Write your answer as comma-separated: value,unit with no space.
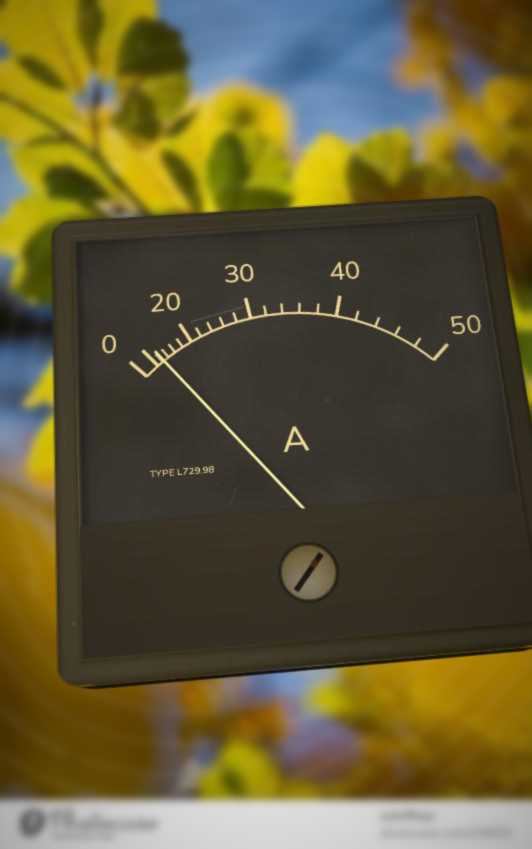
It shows 12,A
